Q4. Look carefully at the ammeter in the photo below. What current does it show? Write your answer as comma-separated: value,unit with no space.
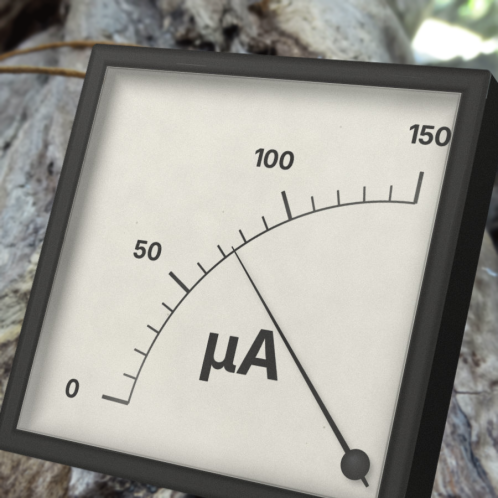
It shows 75,µA
